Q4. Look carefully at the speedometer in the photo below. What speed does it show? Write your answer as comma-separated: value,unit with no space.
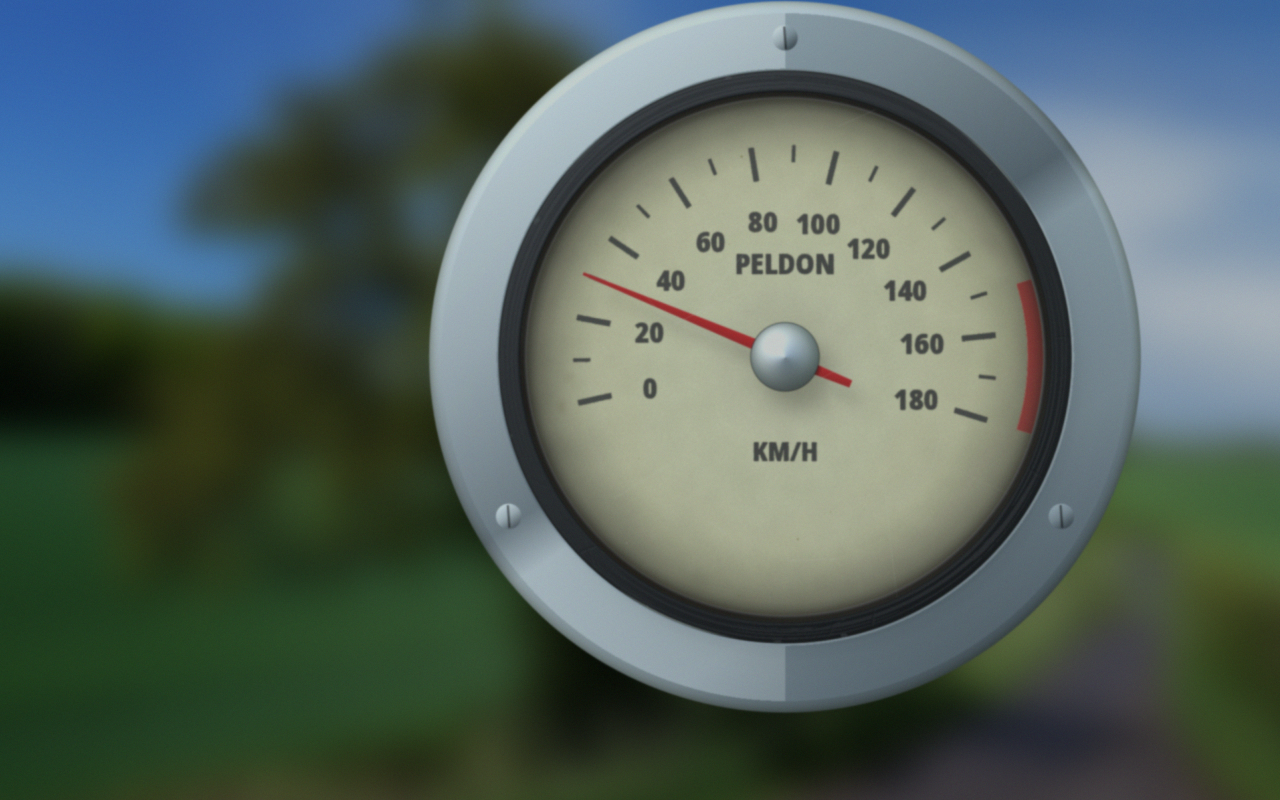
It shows 30,km/h
